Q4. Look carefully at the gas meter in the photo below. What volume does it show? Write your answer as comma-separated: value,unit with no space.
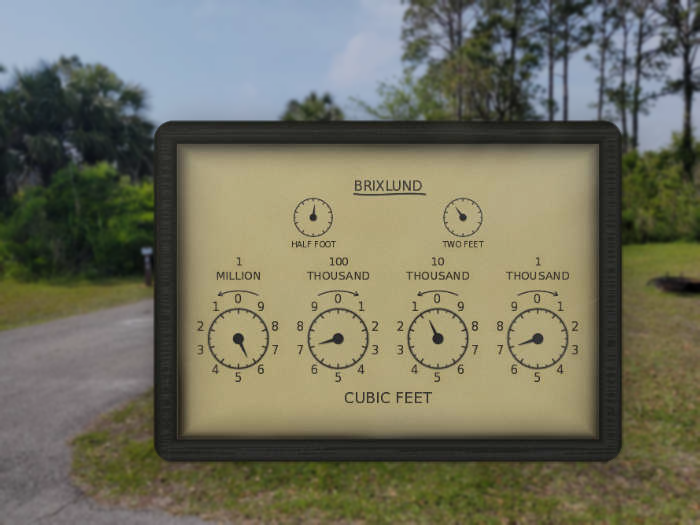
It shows 570700,ft³
